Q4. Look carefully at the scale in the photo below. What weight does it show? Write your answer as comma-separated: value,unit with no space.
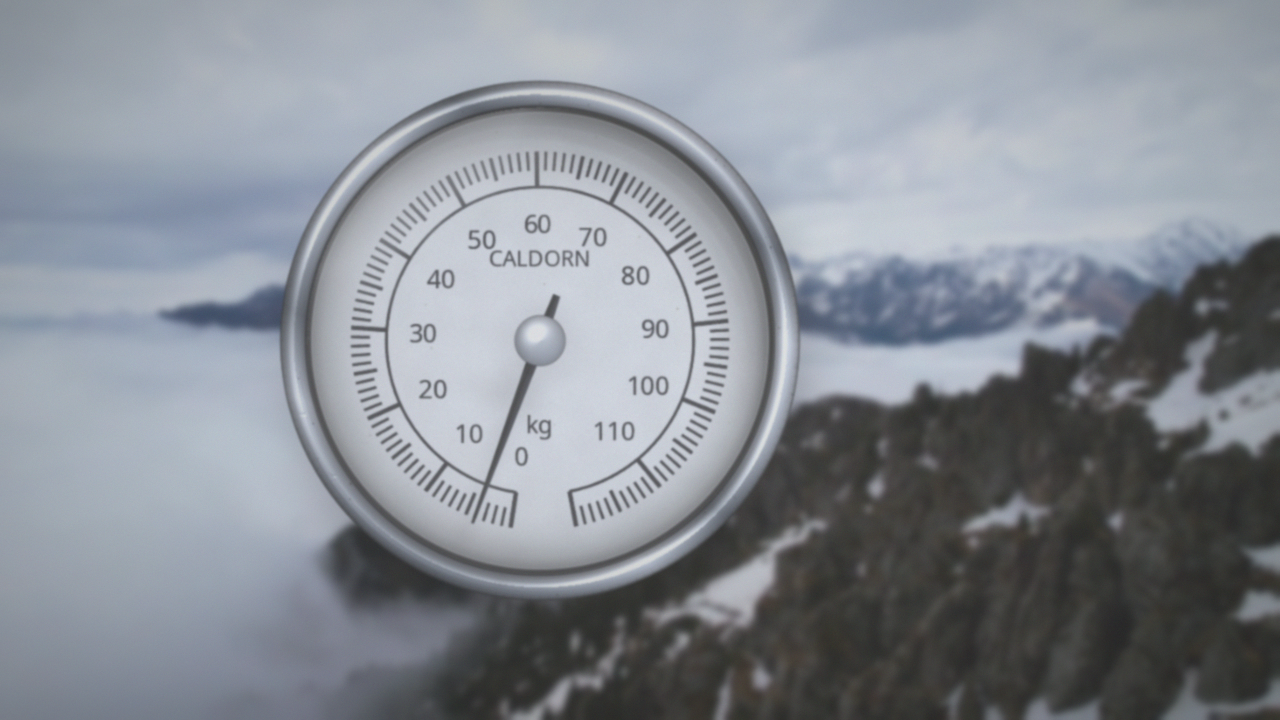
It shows 4,kg
